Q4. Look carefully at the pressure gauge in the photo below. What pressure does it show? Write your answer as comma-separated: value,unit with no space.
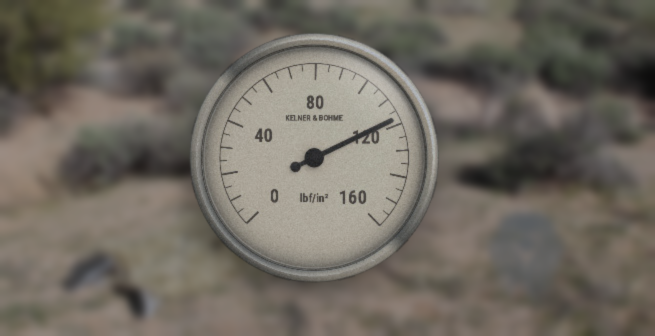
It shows 117.5,psi
